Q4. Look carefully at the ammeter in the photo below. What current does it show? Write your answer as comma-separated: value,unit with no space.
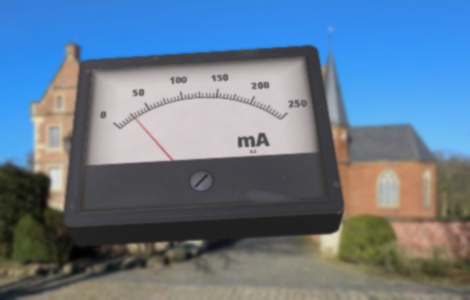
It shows 25,mA
